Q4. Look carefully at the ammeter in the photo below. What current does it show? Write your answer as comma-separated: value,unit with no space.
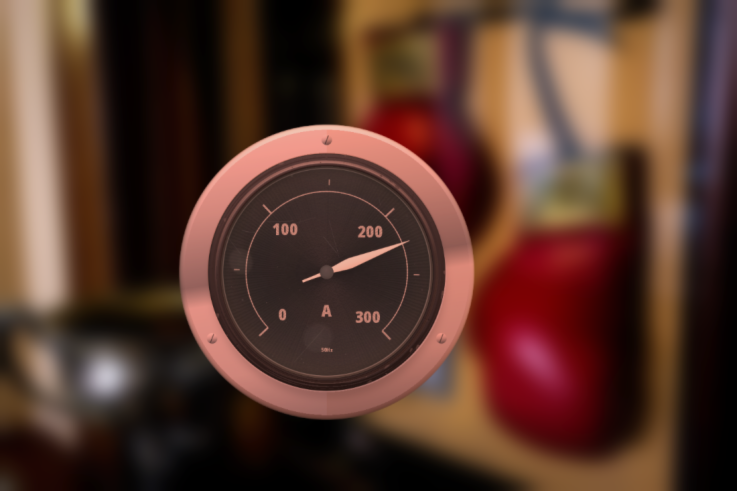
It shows 225,A
